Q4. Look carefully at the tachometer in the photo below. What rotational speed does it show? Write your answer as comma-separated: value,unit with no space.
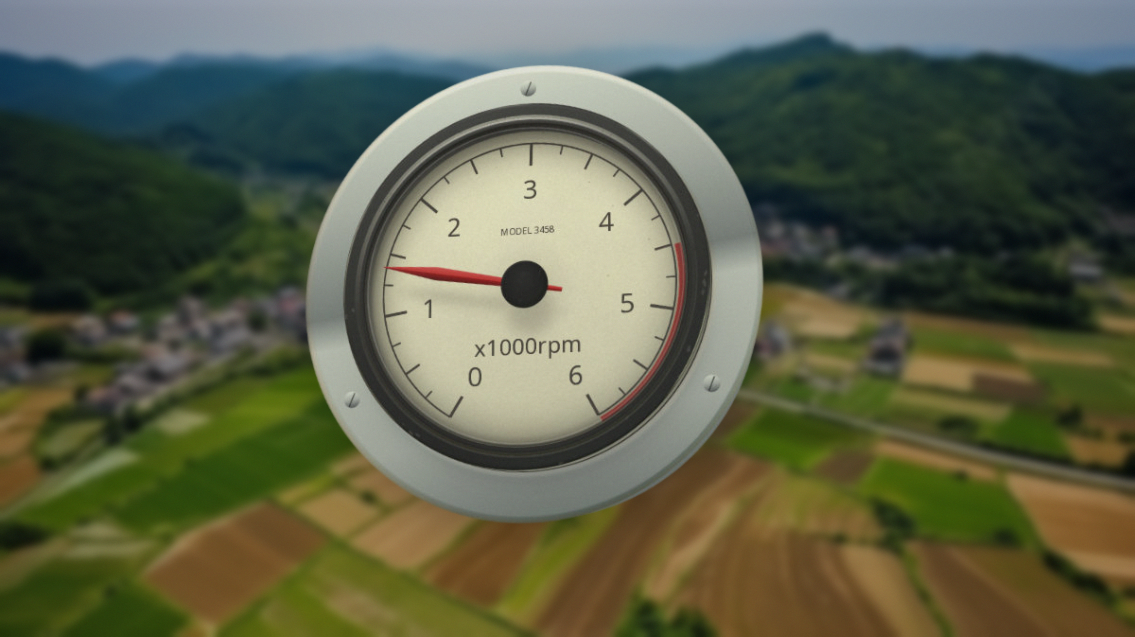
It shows 1375,rpm
